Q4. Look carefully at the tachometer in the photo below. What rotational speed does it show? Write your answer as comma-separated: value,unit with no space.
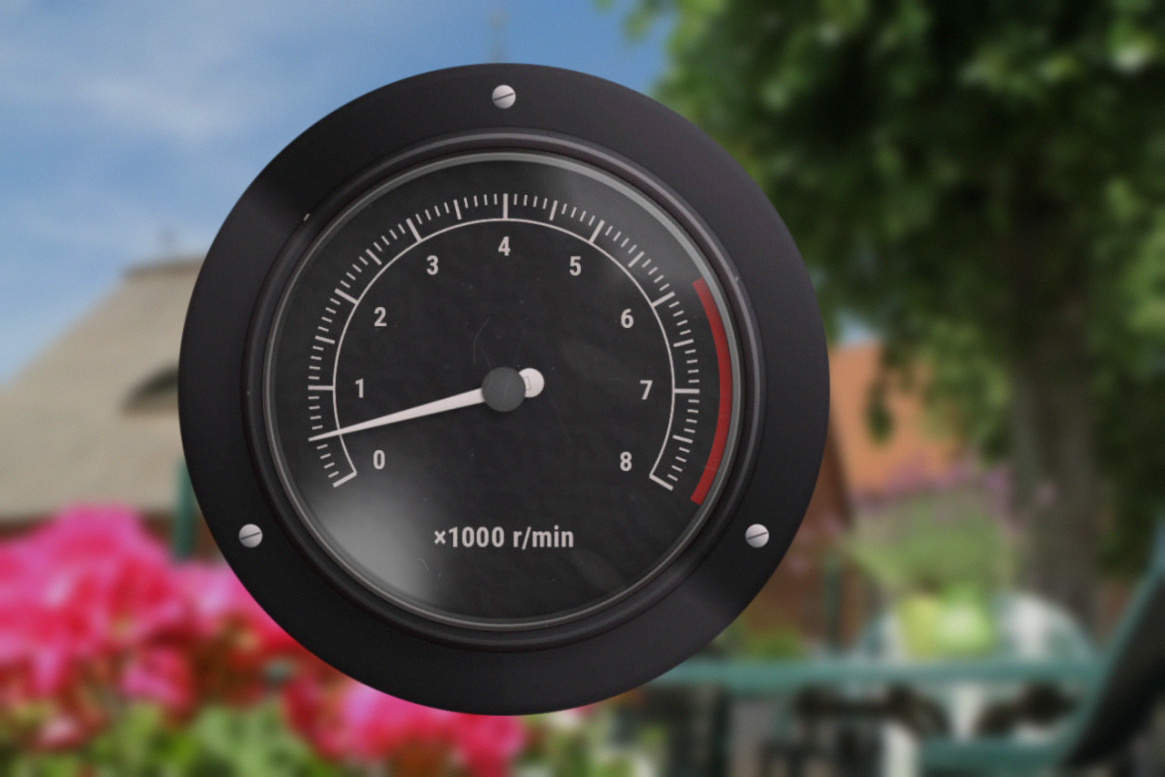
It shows 500,rpm
